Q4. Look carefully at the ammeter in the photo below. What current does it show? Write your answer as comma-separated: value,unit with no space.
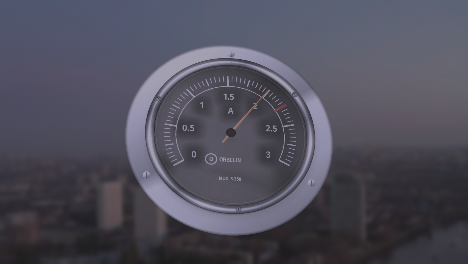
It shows 2,A
